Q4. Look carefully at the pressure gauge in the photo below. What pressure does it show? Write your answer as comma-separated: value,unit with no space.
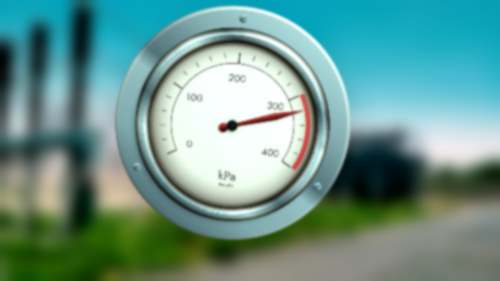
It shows 320,kPa
